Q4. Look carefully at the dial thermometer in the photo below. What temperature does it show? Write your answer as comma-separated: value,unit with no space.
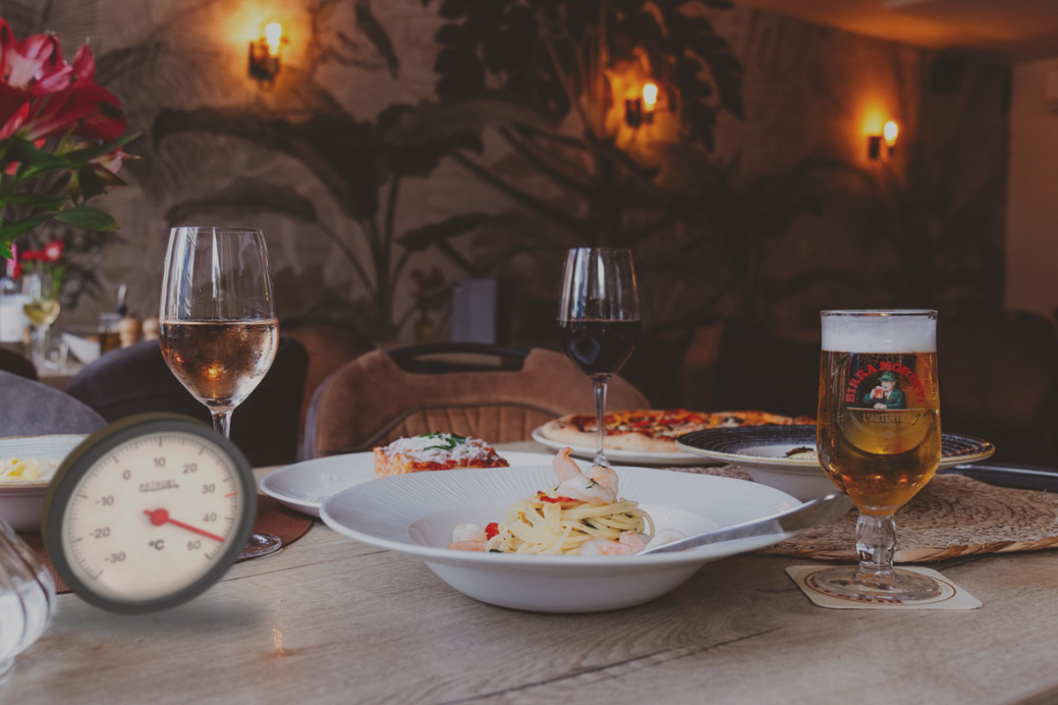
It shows 45,°C
